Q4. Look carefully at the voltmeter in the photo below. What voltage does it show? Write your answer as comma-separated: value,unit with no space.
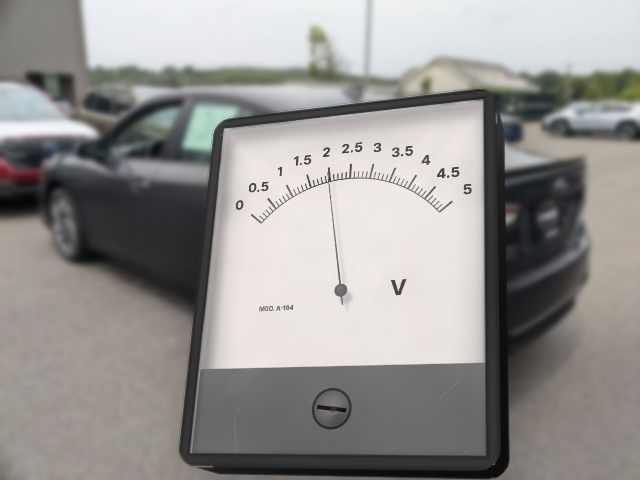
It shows 2,V
